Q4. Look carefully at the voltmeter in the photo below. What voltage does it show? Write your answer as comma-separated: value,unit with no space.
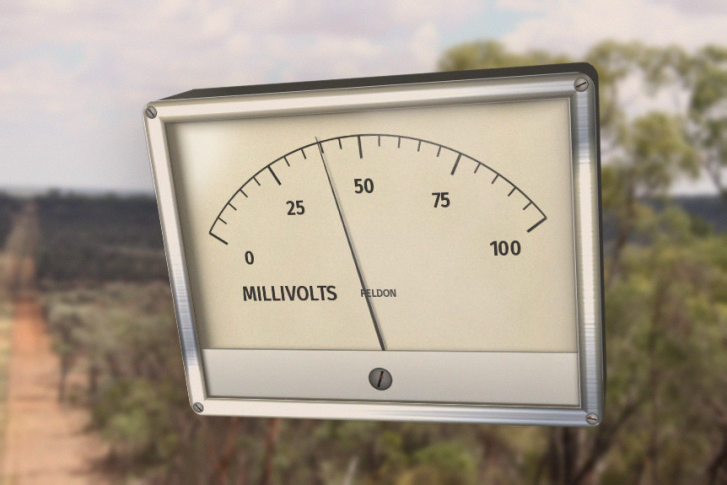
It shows 40,mV
